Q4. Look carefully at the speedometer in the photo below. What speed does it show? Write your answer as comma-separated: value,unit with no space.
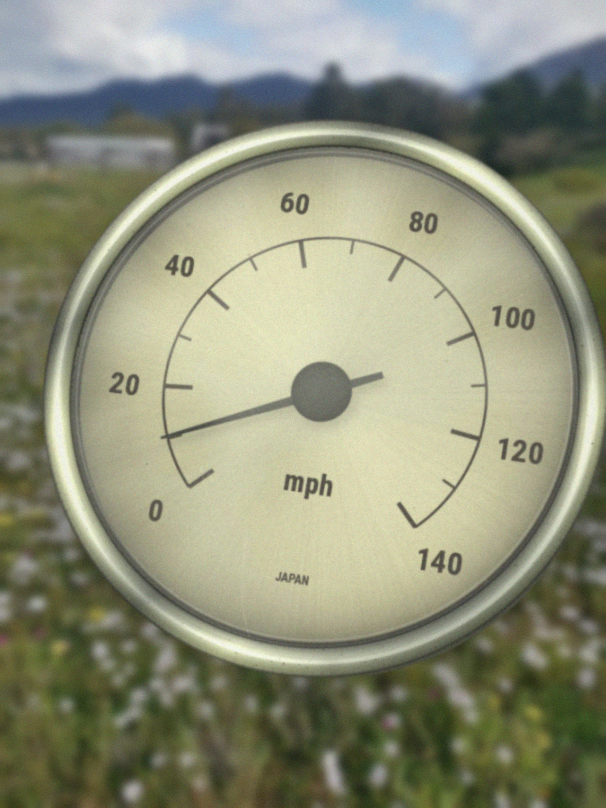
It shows 10,mph
